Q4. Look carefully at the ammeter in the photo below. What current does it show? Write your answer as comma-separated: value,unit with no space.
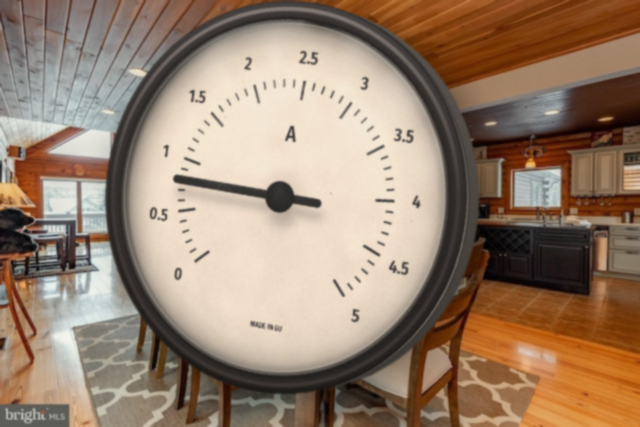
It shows 0.8,A
